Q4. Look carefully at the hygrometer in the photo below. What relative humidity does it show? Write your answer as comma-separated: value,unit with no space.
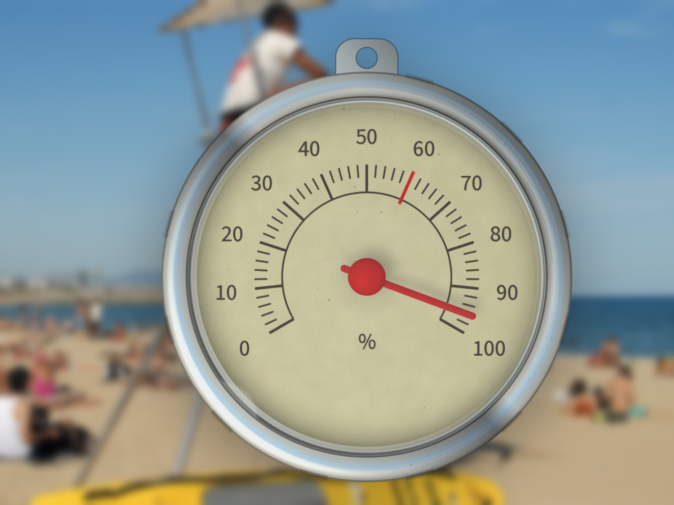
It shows 96,%
